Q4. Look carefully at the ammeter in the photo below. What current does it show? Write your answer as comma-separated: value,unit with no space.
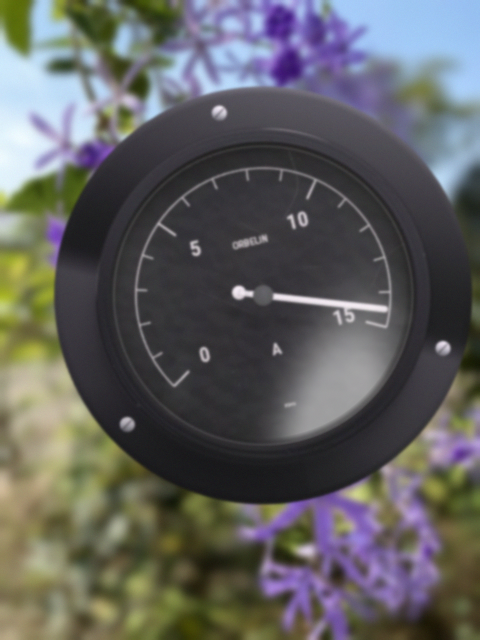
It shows 14.5,A
